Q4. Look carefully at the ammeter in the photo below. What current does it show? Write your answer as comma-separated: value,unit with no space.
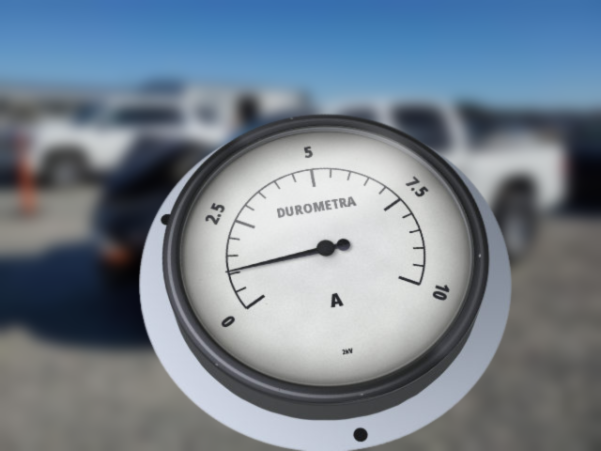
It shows 1,A
